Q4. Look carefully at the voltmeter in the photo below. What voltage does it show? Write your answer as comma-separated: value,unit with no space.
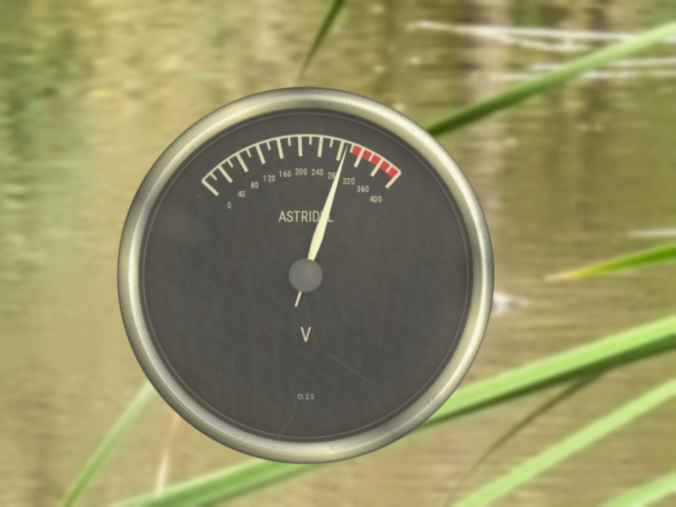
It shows 290,V
